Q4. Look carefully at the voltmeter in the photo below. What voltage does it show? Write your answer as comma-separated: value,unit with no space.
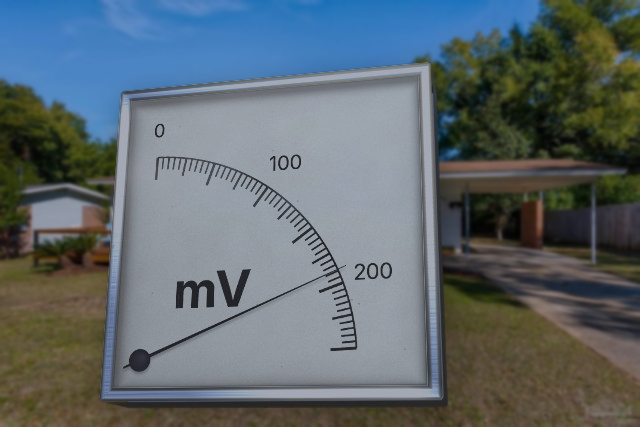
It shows 190,mV
